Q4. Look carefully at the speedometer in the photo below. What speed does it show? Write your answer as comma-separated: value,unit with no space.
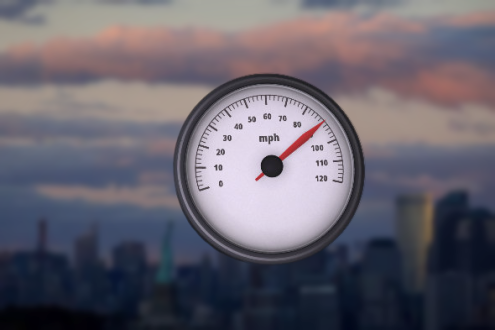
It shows 90,mph
